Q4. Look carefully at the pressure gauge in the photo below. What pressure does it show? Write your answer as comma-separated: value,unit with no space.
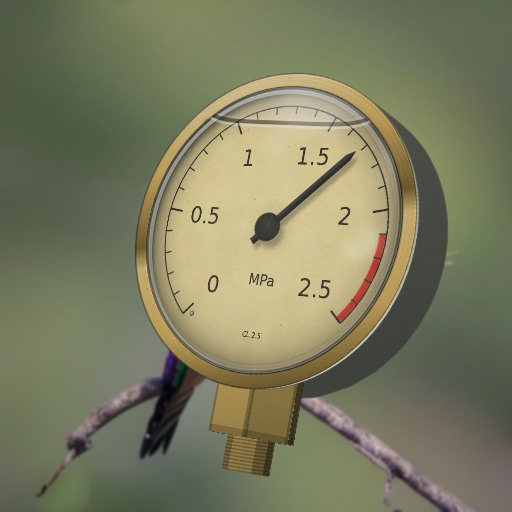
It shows 1.7,MPa
